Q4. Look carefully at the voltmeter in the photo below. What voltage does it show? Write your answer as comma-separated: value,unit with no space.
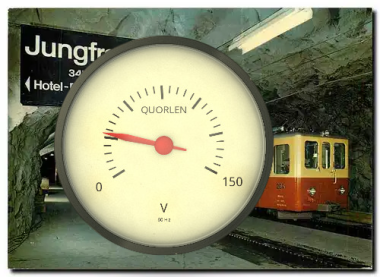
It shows 27.5,V
